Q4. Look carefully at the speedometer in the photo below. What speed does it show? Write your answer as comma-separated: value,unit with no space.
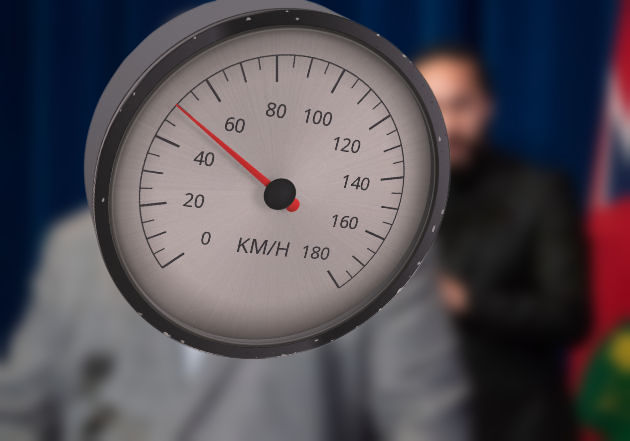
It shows 50,km/h
